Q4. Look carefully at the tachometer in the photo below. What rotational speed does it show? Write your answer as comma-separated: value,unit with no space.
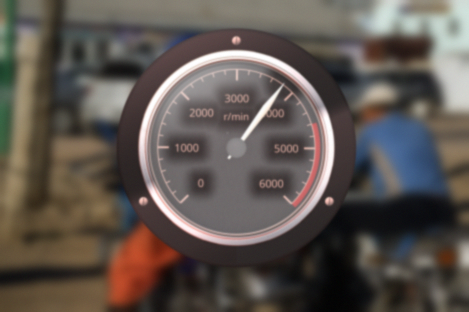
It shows 3800,rpm
